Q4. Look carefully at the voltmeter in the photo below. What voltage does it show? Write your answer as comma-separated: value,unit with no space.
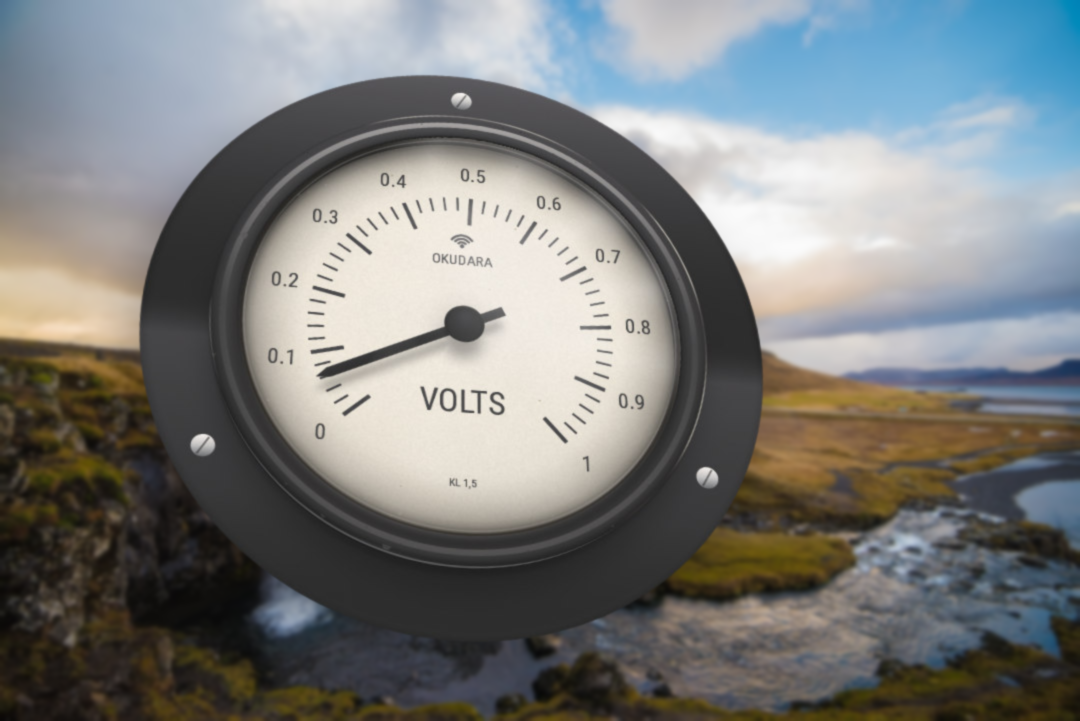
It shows 0.06,V
